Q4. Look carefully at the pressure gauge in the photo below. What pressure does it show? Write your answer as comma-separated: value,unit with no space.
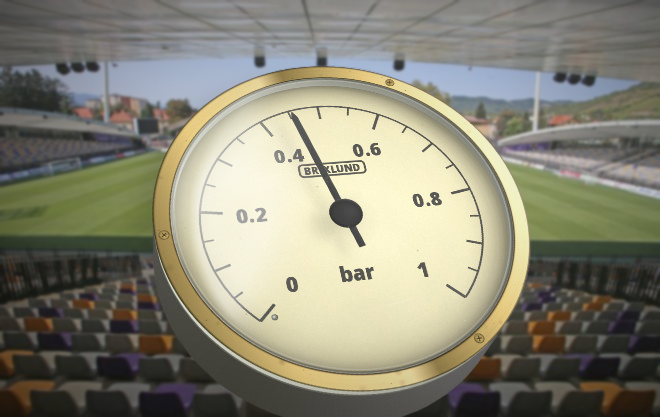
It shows 0.45,bar
